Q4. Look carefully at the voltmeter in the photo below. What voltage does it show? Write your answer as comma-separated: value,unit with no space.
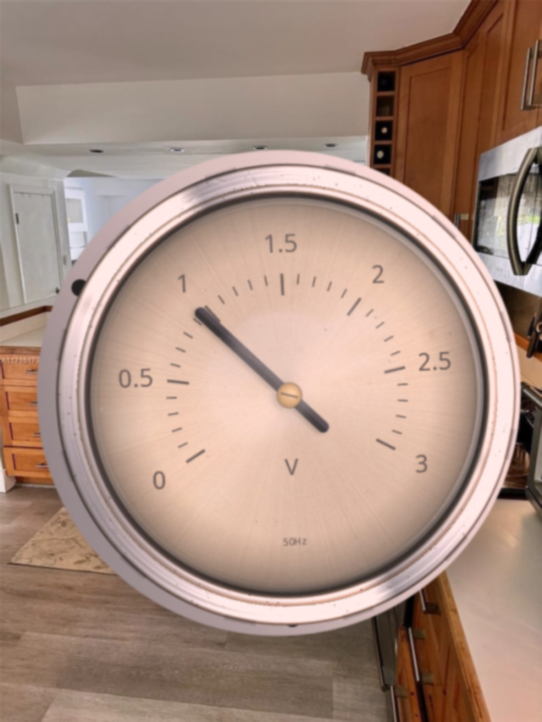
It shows 0.95,V
